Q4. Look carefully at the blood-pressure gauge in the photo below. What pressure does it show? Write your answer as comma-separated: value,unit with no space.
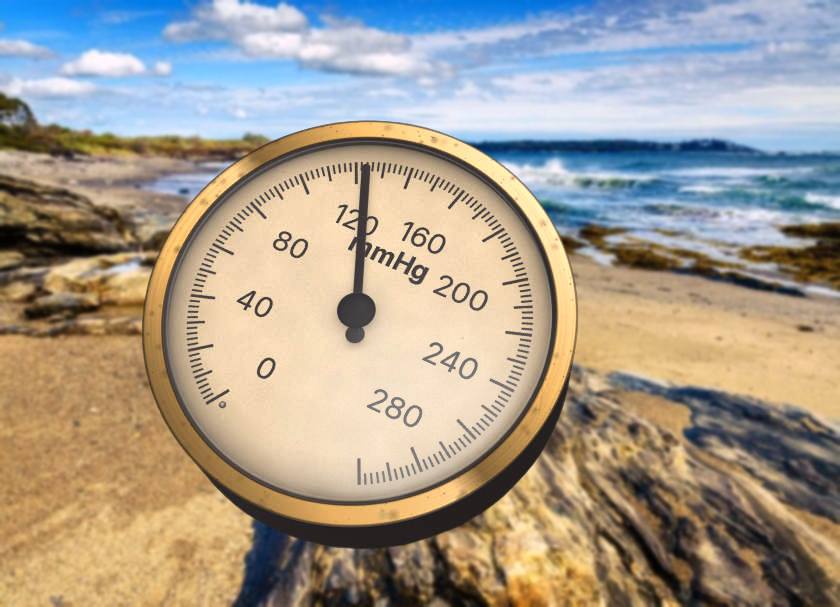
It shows 124,mmHg
